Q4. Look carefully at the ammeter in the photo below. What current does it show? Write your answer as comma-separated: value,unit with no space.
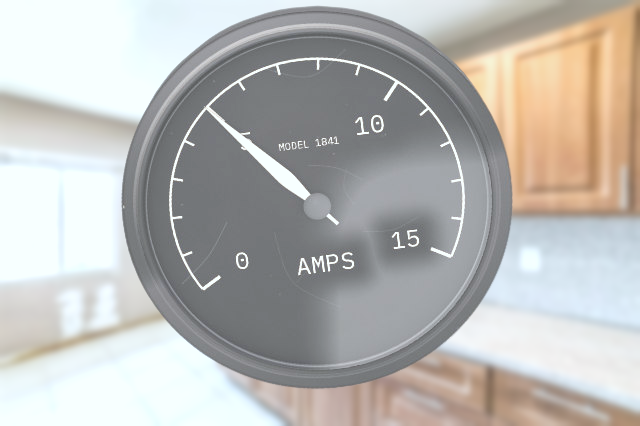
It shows 5,A
